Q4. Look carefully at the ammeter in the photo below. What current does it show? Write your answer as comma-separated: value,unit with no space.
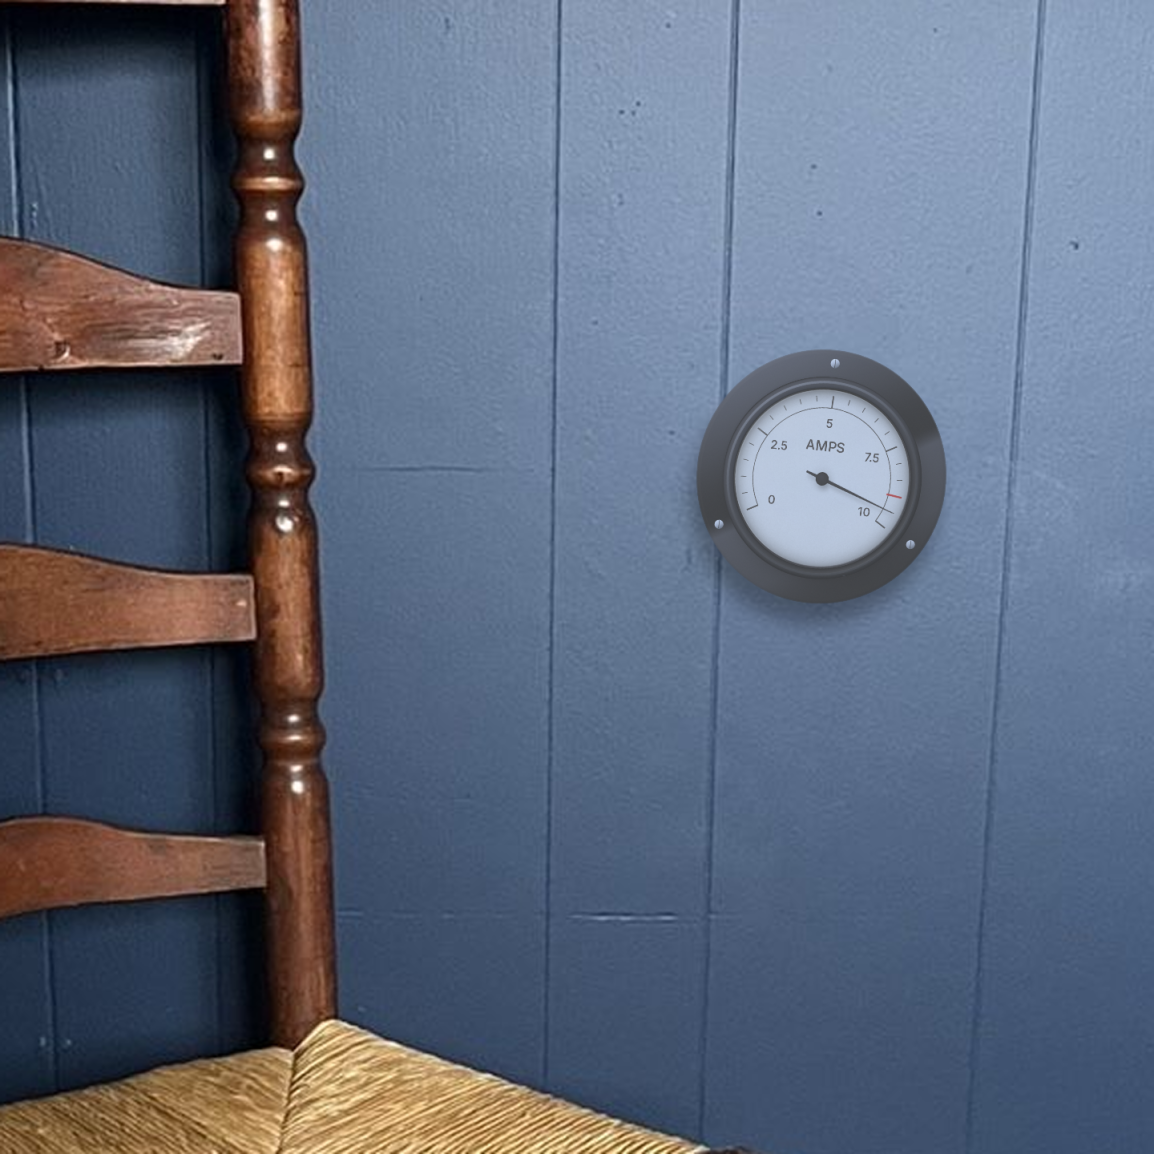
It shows 9.5,A
